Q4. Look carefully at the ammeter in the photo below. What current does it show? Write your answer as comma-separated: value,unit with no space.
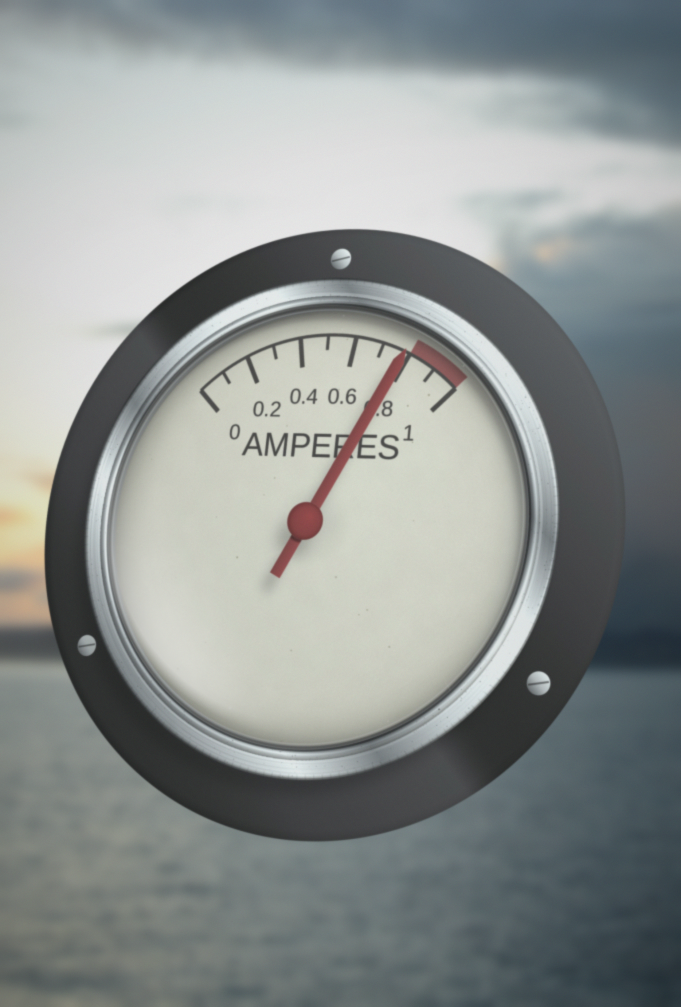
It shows 0.8,A
